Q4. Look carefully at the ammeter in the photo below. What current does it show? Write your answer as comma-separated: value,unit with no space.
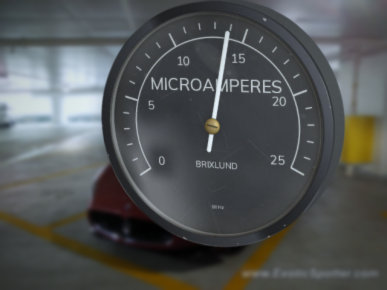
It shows 14,µA
